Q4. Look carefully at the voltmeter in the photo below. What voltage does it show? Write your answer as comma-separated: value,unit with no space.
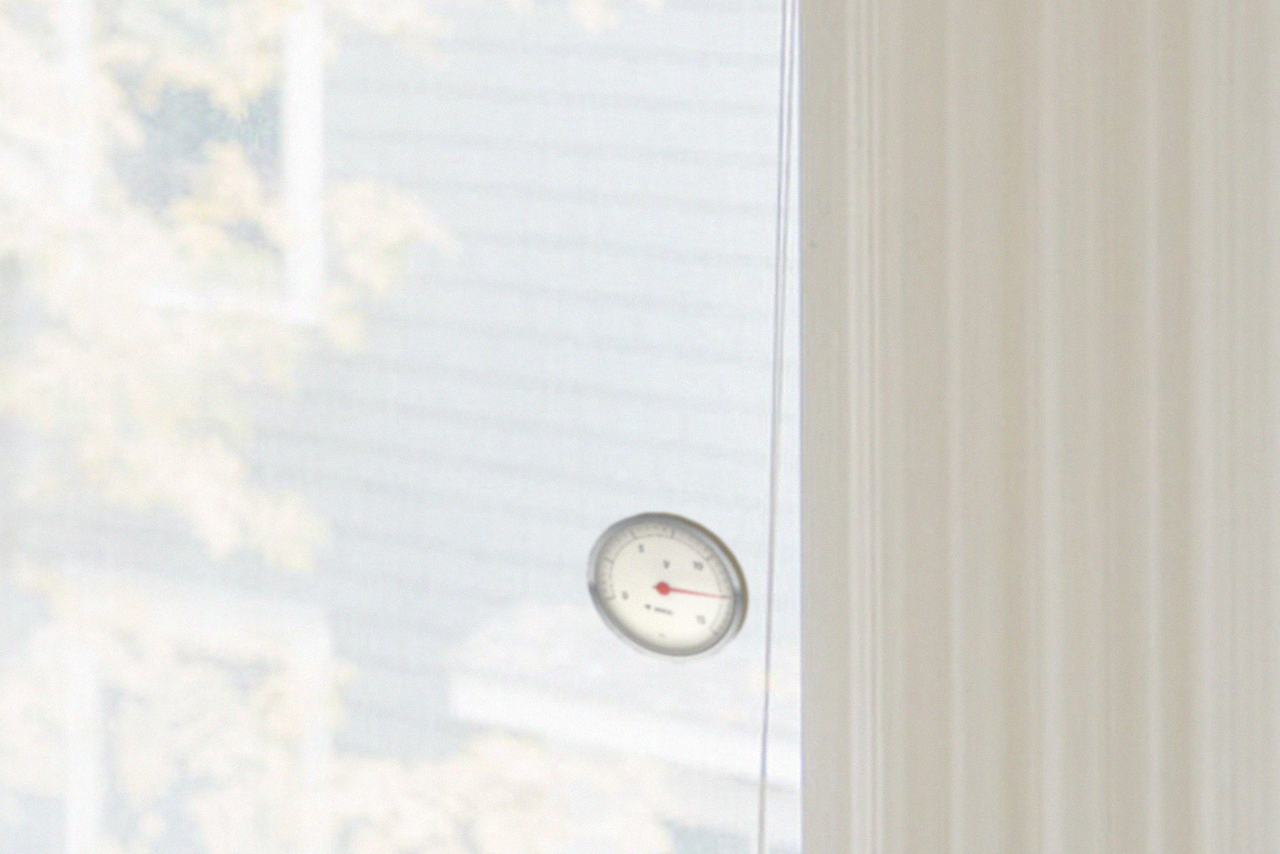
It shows 12.5,V
